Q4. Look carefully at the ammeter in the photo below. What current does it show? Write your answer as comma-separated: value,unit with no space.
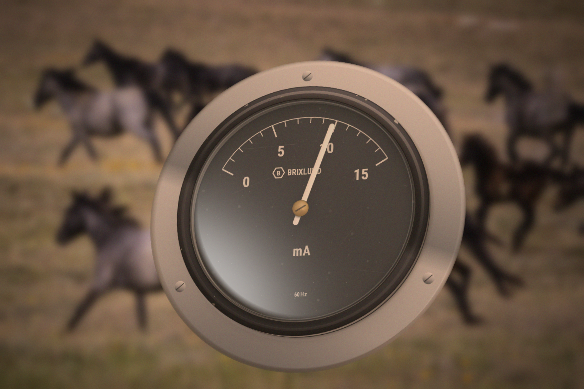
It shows 10,mA
